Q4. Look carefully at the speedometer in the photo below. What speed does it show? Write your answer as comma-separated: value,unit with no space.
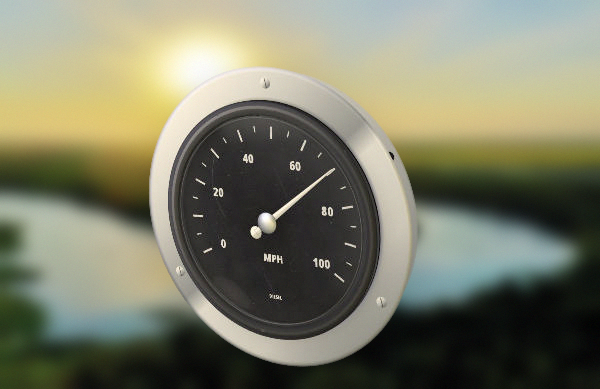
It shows 70,mph
